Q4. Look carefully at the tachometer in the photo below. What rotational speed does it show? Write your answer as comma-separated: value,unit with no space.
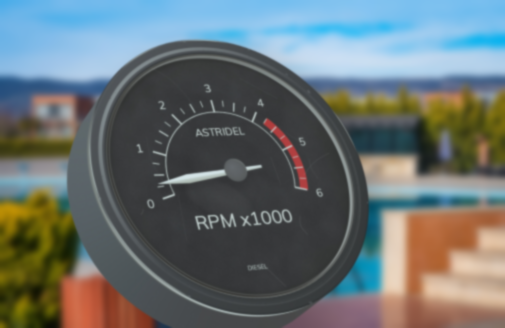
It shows 250,rpm
